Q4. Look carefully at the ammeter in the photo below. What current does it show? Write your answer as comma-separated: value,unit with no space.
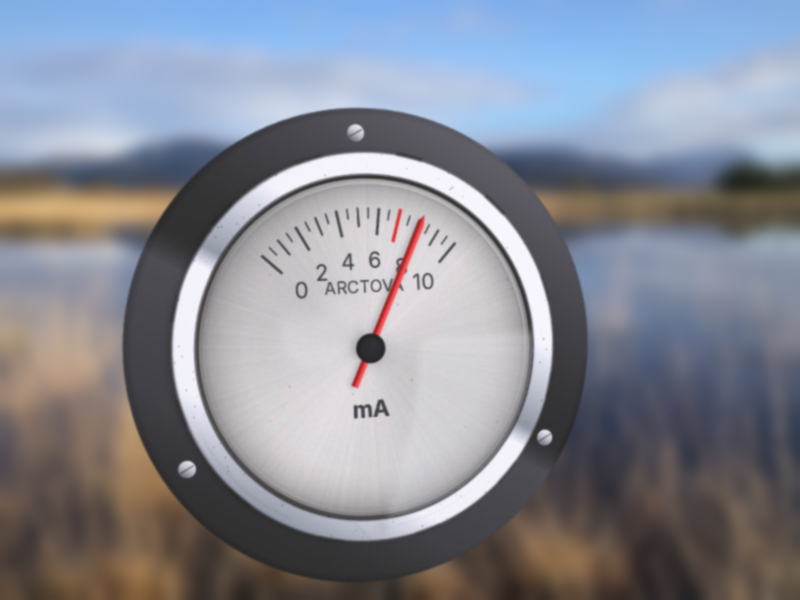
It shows 8,mA
